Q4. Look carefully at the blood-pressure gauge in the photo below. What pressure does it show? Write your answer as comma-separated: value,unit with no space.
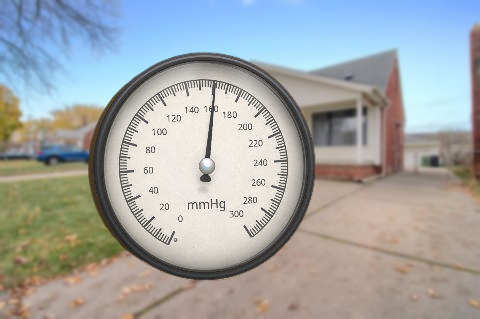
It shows 160,mmHg
